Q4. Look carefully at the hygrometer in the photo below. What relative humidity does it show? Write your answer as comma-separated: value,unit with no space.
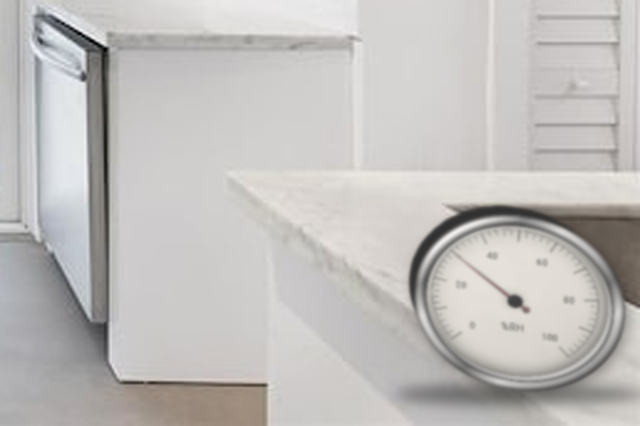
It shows 30,%
